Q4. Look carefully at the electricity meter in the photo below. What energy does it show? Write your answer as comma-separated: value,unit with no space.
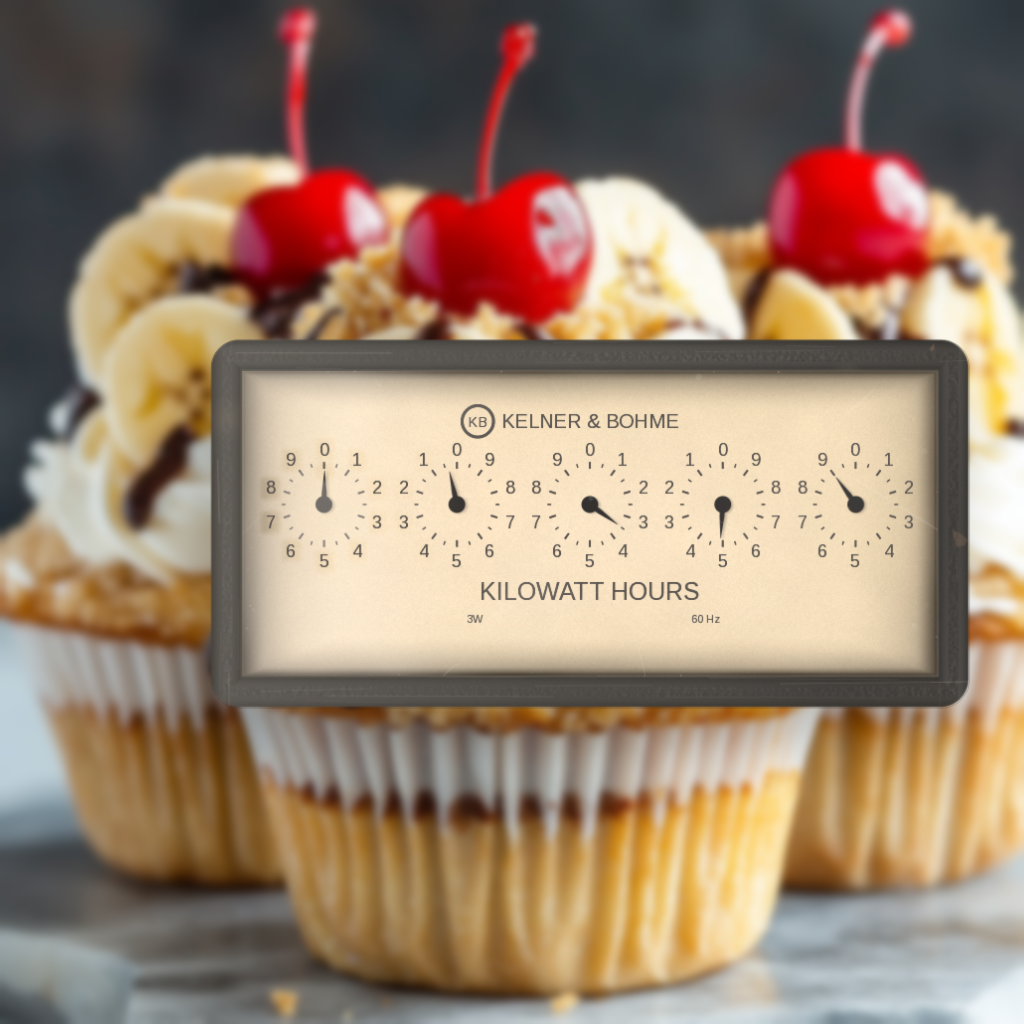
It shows 349,kWh
